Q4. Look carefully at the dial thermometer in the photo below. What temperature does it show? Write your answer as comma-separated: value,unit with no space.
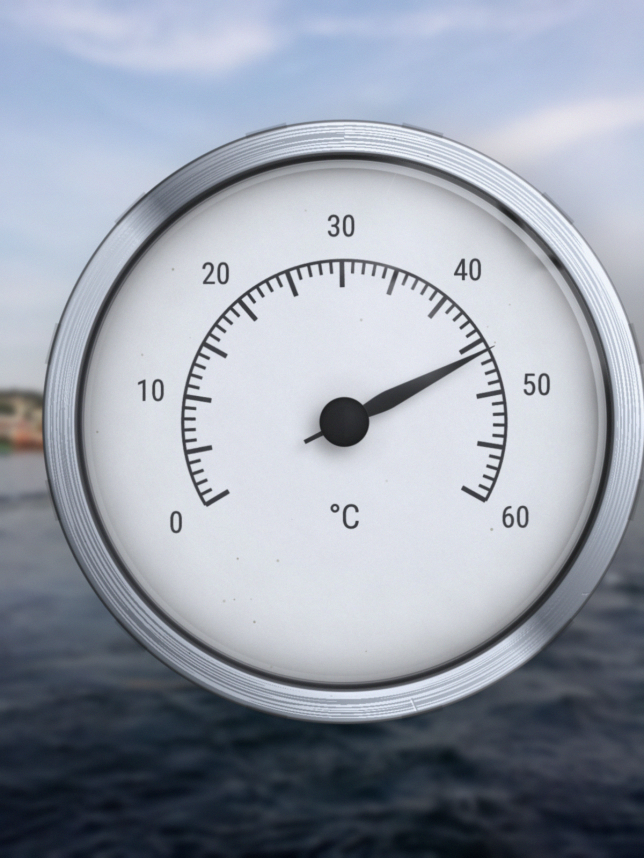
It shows 46,°C
